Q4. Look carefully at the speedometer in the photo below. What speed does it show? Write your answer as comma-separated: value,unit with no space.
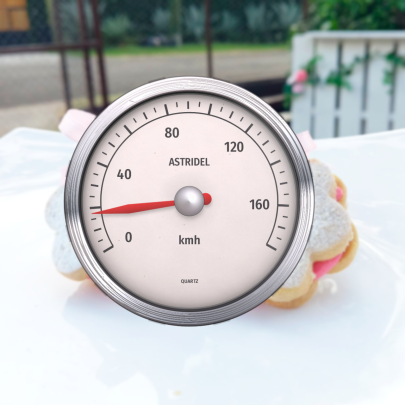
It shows 17.5,km/h
